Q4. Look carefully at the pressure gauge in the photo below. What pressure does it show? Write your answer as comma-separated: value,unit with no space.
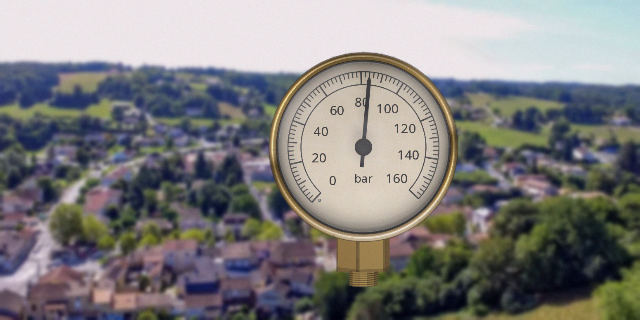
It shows 84,bar
